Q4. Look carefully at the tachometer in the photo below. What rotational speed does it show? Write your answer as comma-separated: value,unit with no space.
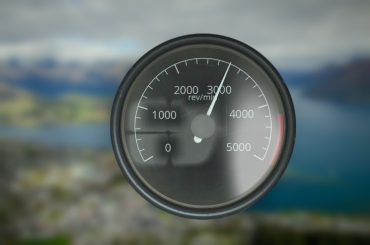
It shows 3000,rpm
